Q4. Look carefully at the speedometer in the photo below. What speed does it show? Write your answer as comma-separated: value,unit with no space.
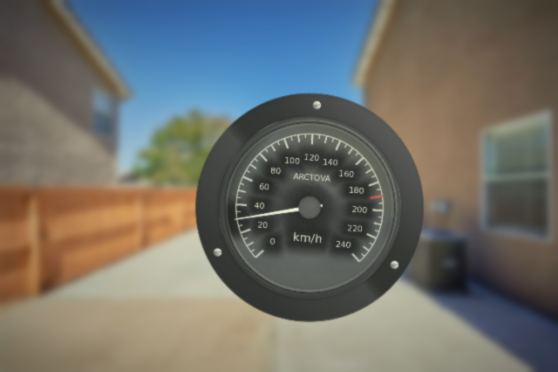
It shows 30,km/h
